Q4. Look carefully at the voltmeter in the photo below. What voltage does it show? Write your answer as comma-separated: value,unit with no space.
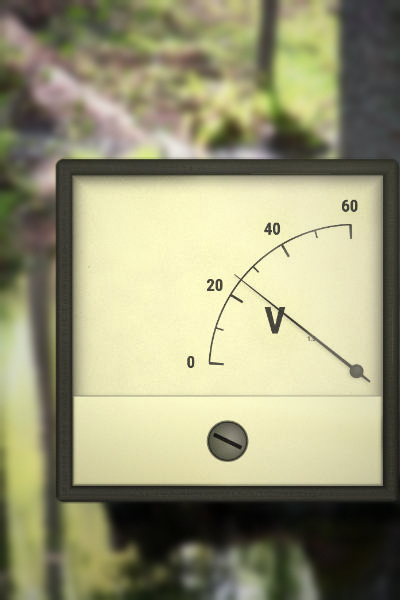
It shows 25,V
